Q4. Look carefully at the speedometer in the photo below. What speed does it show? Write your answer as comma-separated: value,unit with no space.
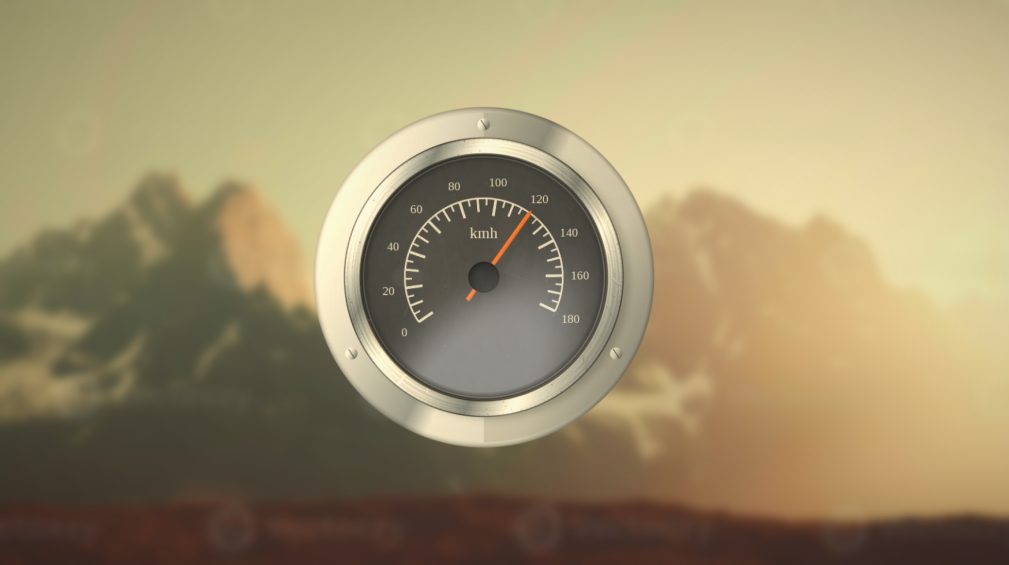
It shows 120,km/h
